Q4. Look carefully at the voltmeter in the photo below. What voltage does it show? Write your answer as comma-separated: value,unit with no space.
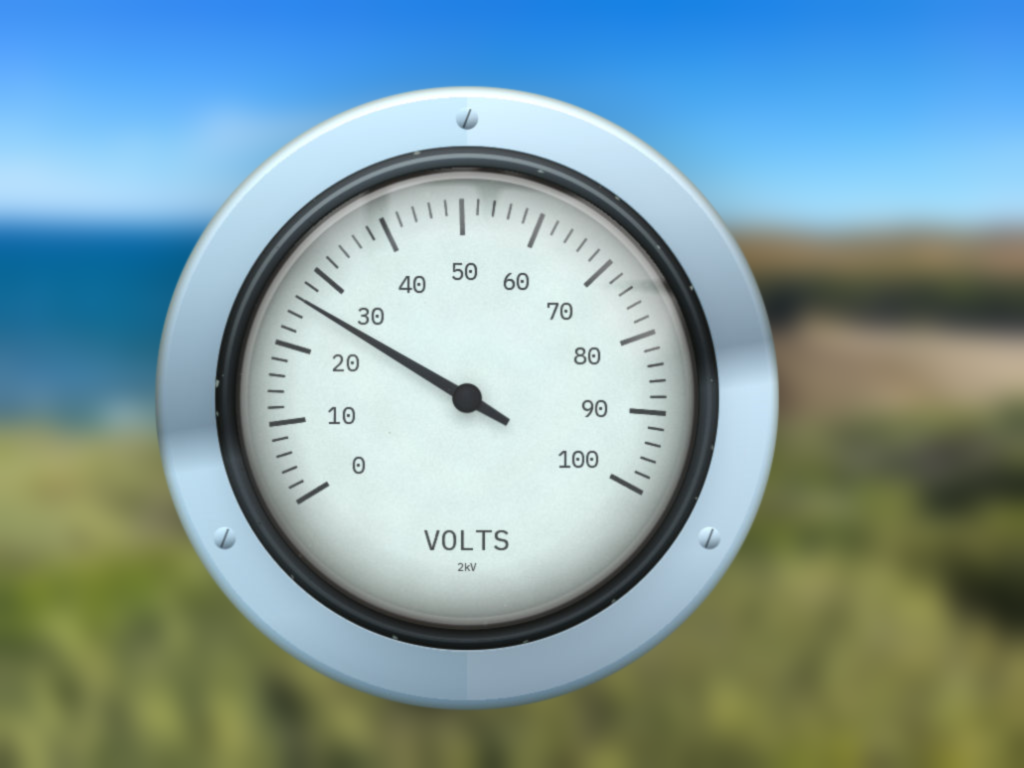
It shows 26,V
